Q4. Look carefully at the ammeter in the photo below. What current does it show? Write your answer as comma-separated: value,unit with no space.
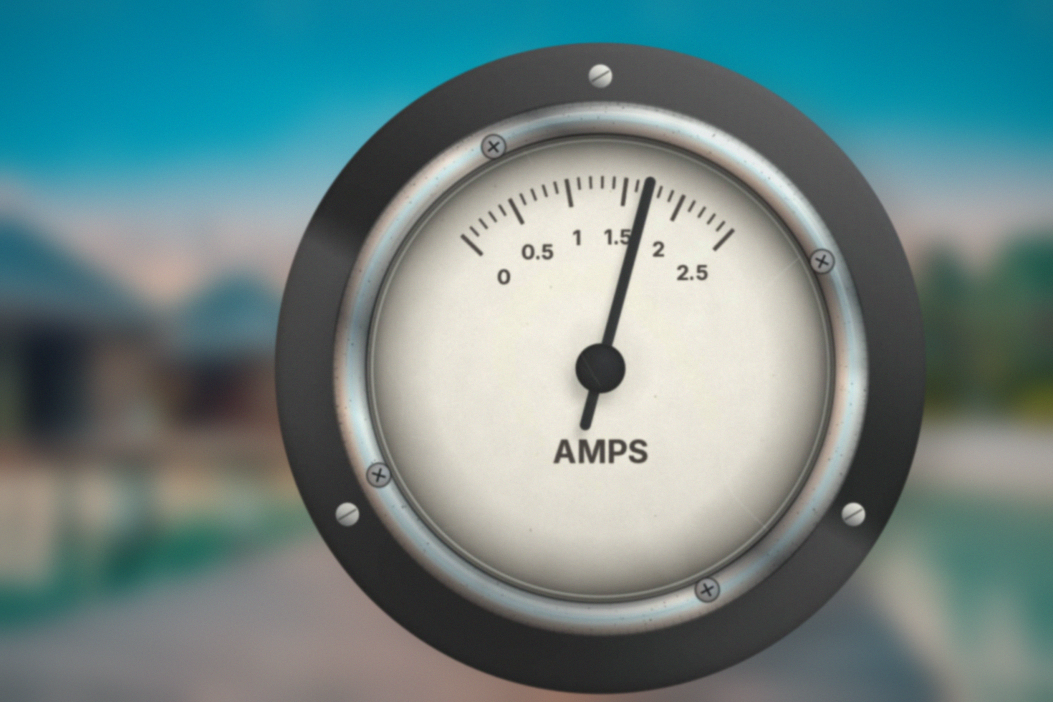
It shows 1.7,A
